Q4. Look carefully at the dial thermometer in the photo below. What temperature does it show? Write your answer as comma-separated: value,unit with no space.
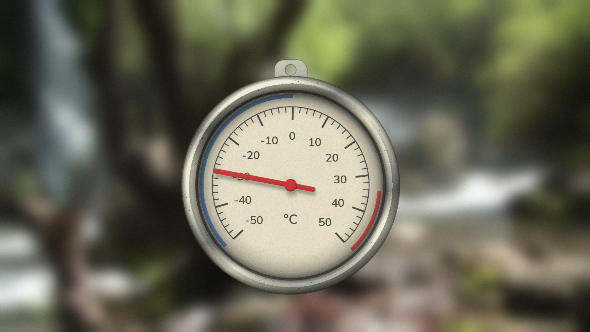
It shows -30,°C
